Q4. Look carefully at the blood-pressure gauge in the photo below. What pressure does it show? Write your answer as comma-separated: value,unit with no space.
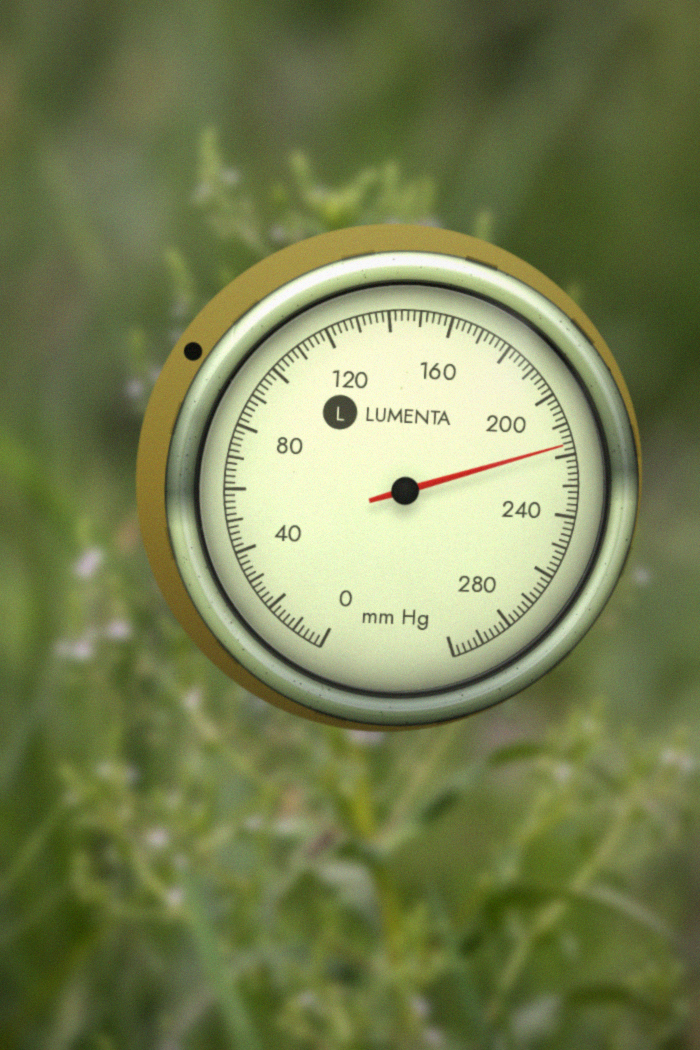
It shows 216,mmHg
